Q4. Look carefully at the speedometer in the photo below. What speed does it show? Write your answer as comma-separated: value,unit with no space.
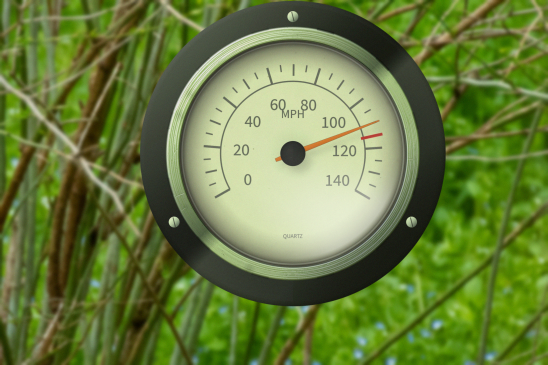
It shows 110,mph
